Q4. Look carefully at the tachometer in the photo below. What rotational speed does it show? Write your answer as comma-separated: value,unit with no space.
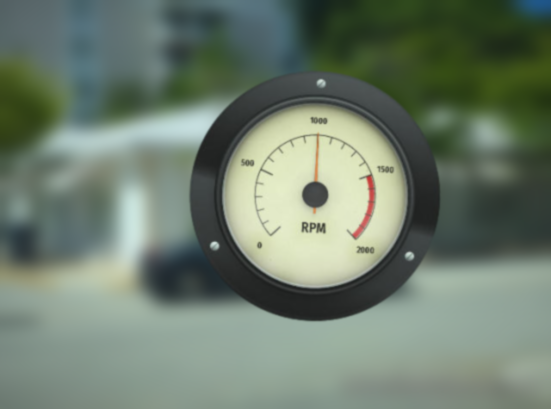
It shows 1000,rpm
